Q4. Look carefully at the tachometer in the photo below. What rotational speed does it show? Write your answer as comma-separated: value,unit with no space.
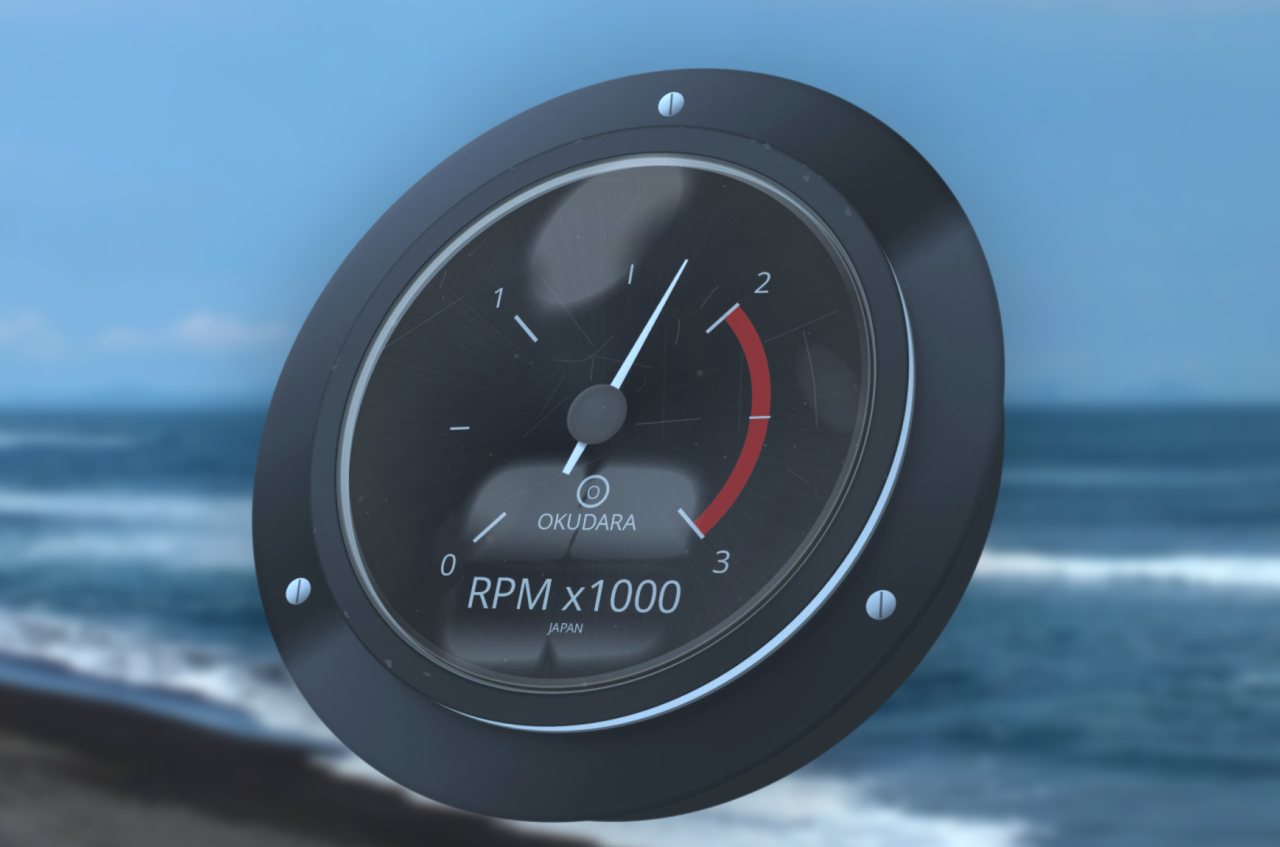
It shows 1750,rpm
